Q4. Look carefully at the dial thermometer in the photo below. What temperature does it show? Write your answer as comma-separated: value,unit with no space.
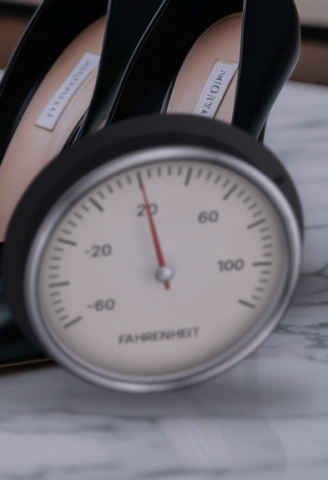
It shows 20,°F
